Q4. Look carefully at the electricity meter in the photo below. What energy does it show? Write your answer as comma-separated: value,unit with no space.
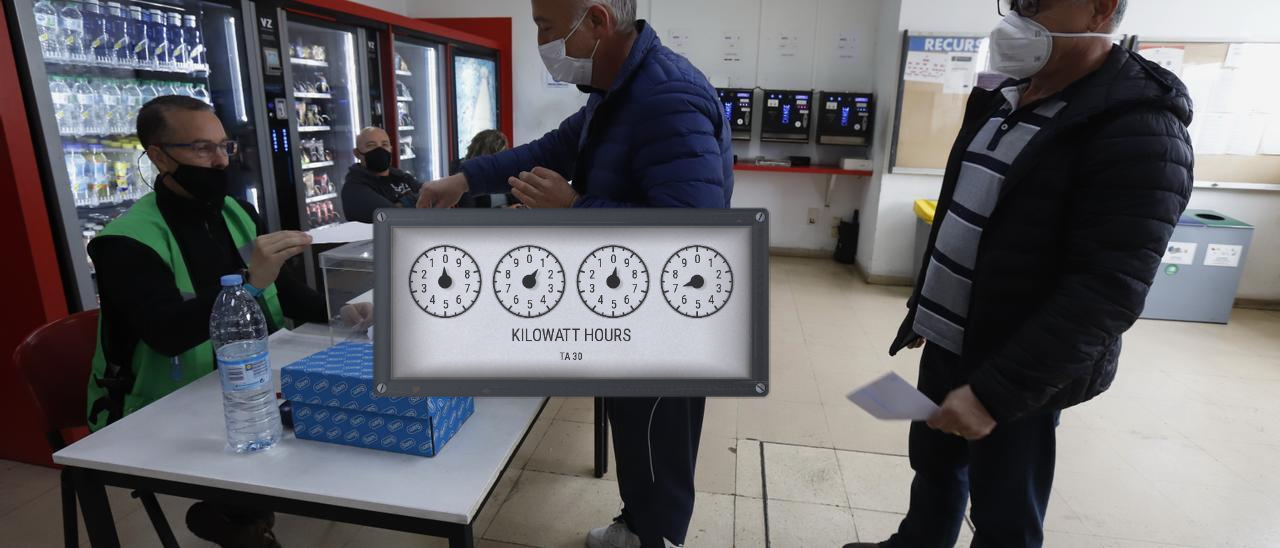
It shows 97,kWh
